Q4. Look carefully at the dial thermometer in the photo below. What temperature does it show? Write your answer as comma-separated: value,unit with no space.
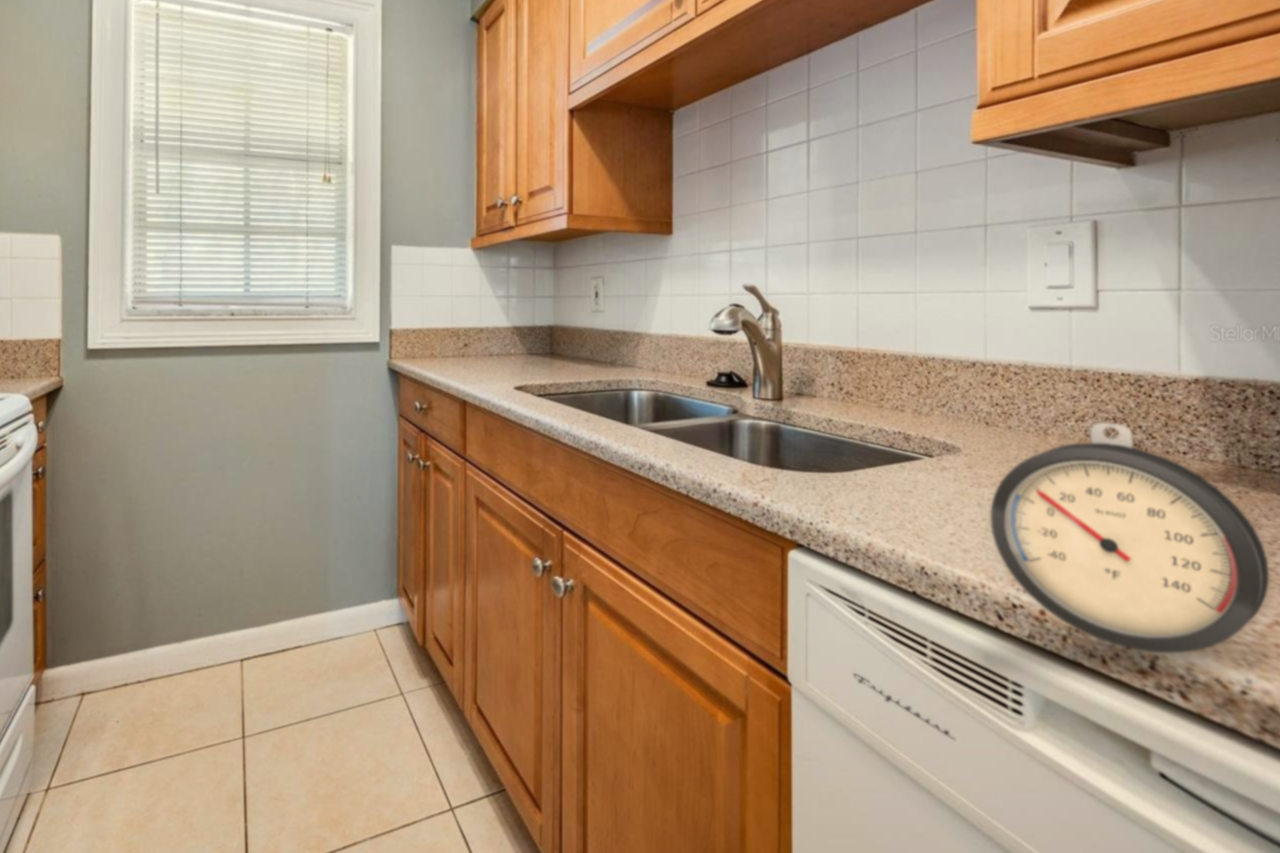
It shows 10,°F
